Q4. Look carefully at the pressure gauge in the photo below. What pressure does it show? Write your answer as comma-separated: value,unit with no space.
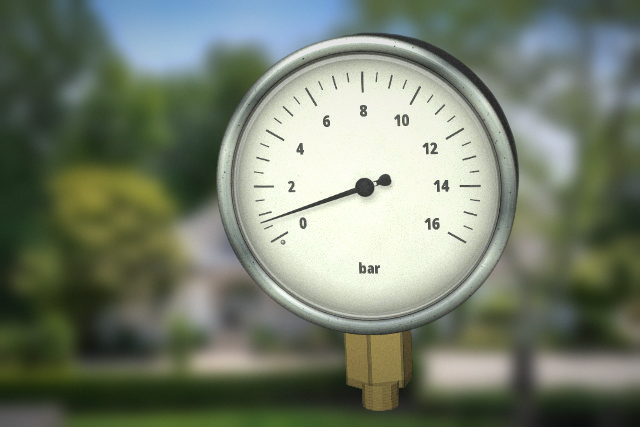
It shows 0.75,bar
